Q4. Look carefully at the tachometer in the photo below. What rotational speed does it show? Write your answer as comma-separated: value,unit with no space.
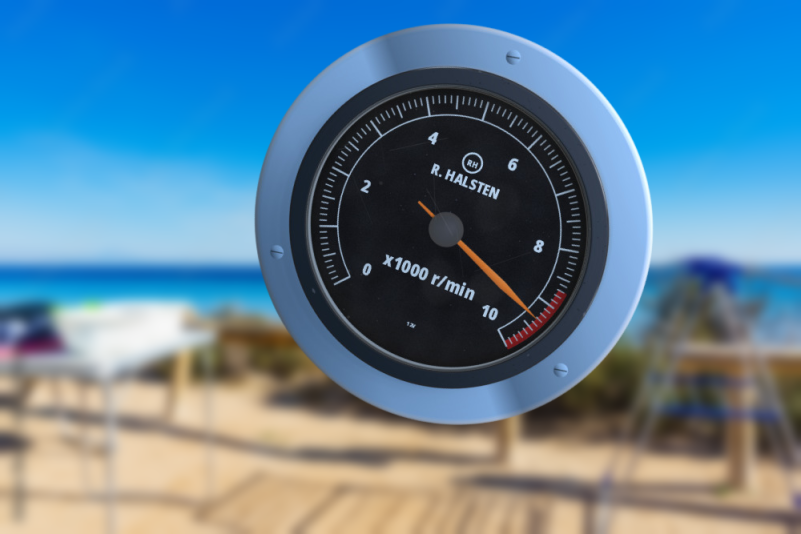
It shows 9300,rpm
